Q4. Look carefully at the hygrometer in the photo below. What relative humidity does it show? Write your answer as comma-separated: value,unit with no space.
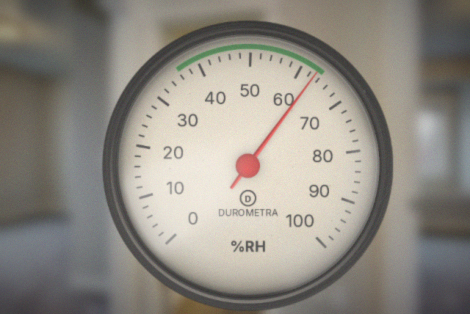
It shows 63,%
